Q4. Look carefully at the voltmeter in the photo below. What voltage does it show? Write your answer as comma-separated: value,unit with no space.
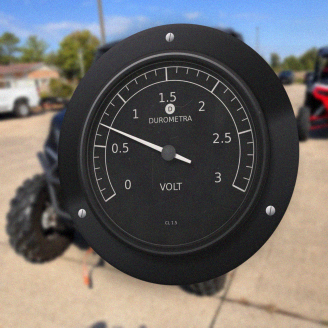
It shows 0.7,V
